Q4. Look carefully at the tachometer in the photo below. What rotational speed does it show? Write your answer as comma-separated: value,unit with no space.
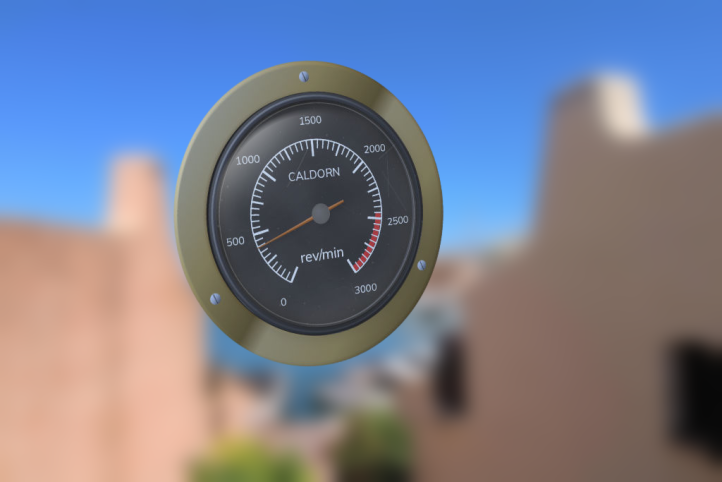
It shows 400,rpm
